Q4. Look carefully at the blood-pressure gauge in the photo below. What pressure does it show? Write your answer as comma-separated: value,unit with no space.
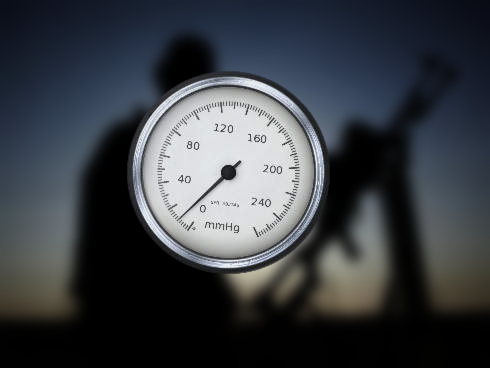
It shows 10,mmHg
